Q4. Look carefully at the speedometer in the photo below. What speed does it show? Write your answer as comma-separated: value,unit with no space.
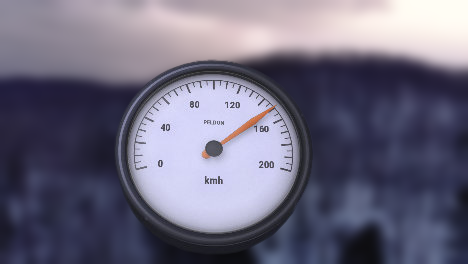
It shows 150,km/h
